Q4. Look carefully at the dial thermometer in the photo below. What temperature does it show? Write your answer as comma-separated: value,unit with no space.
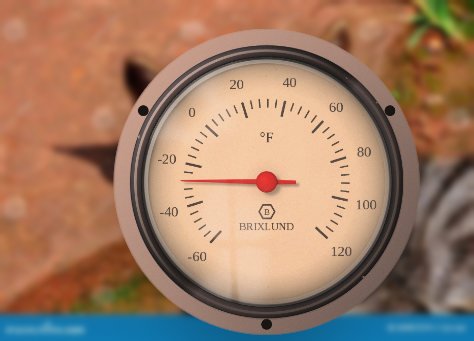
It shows -28,°F
